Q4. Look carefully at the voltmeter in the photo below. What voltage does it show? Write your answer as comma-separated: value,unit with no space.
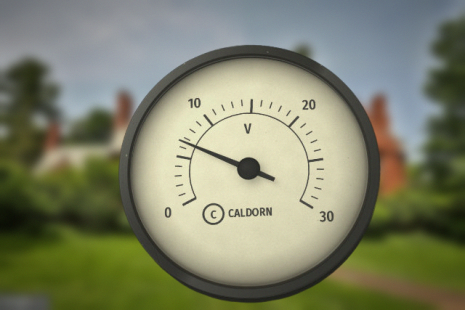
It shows 6.5,V
